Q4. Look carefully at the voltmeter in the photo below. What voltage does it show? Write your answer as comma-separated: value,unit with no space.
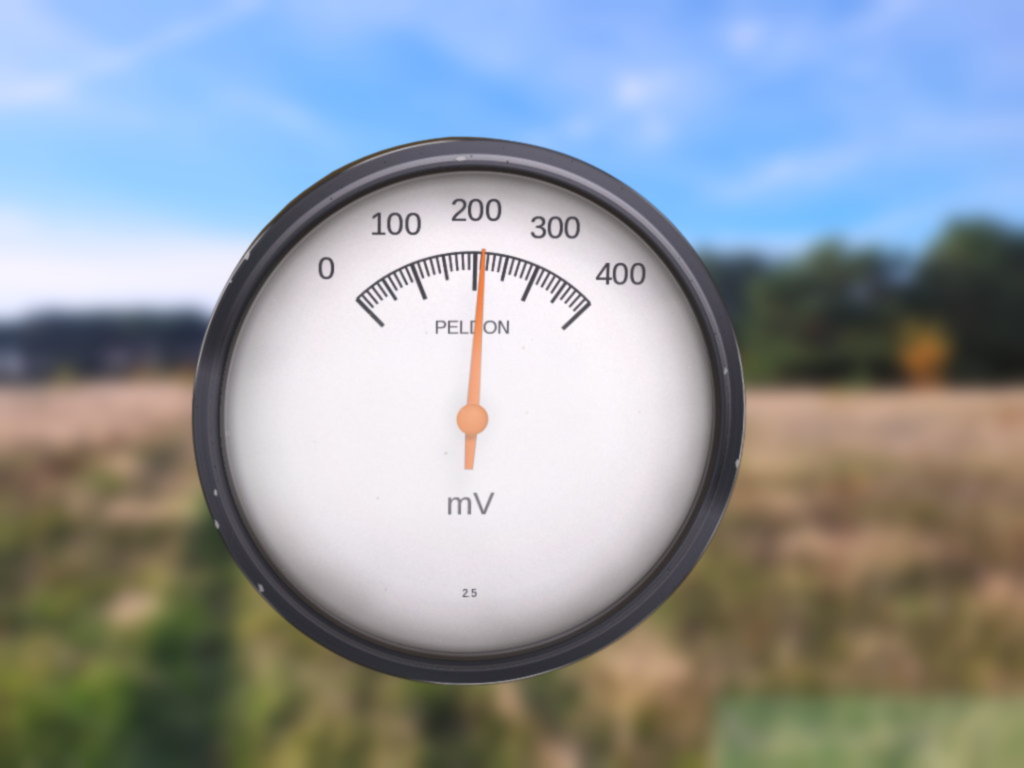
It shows 210,mV
